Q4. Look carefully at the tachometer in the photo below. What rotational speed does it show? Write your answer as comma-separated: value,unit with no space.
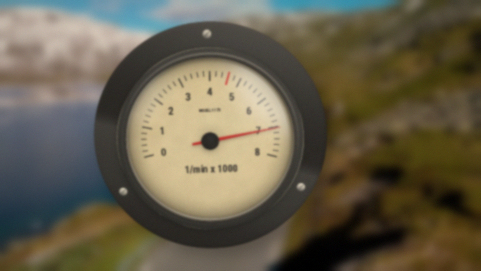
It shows 7000,rpm
